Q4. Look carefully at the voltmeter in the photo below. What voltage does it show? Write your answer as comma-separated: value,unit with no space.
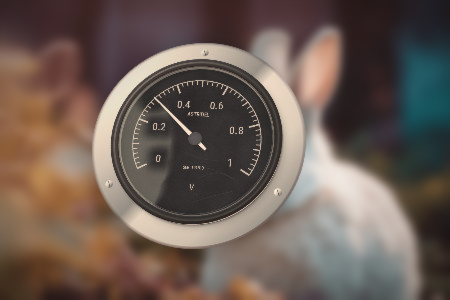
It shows 0.3,V
